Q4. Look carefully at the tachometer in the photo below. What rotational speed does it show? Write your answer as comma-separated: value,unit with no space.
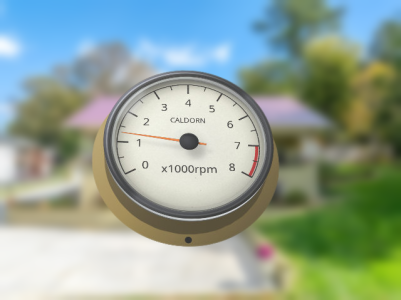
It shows 1250,rpm
